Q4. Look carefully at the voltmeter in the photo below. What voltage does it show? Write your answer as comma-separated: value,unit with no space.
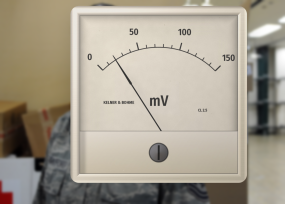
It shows 20,mV
